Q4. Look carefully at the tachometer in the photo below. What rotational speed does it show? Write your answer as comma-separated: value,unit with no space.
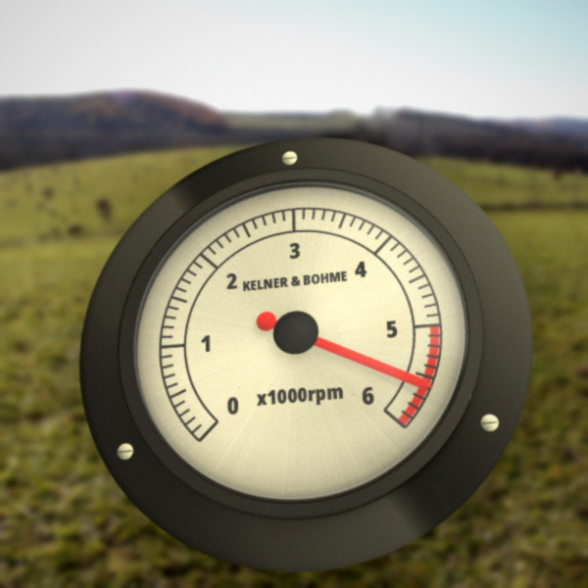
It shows 5600,rpm
